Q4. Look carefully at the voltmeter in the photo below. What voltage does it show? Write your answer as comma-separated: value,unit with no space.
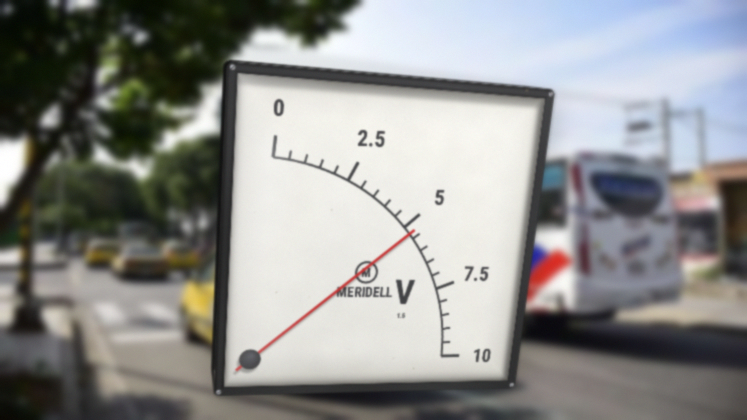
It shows 5.25,V
